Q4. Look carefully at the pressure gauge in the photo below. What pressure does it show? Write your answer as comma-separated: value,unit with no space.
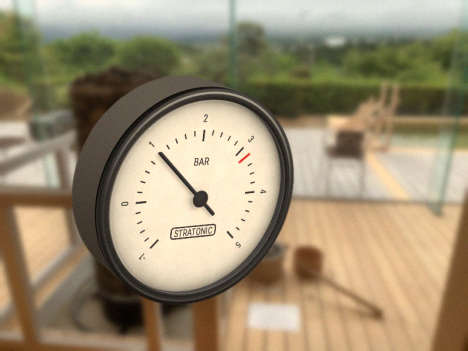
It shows 1,bar
